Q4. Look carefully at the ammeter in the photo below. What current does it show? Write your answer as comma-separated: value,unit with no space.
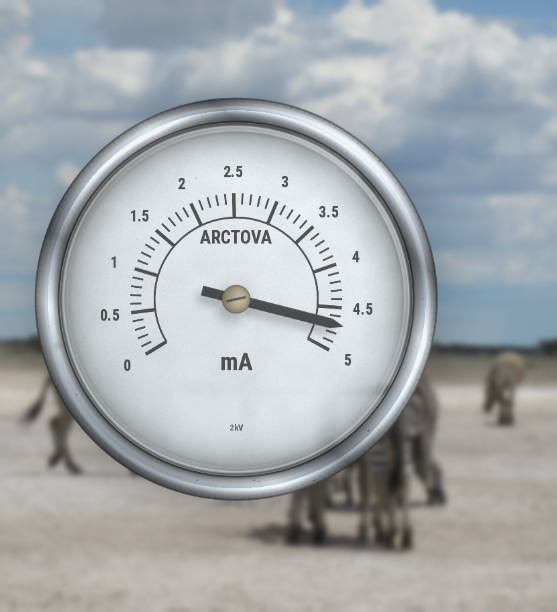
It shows 4.7,mA
